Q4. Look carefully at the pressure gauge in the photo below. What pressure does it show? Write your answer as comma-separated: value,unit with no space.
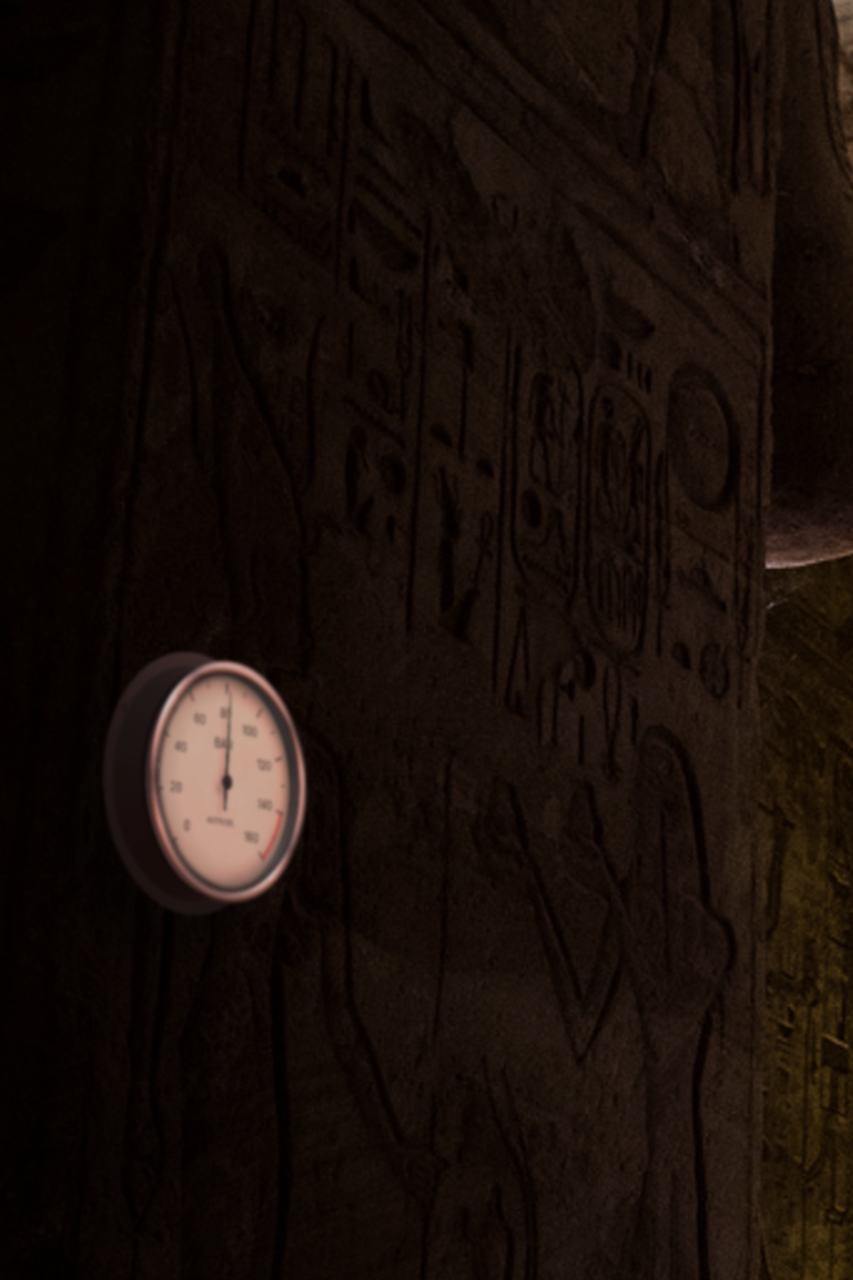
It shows 80,bar
